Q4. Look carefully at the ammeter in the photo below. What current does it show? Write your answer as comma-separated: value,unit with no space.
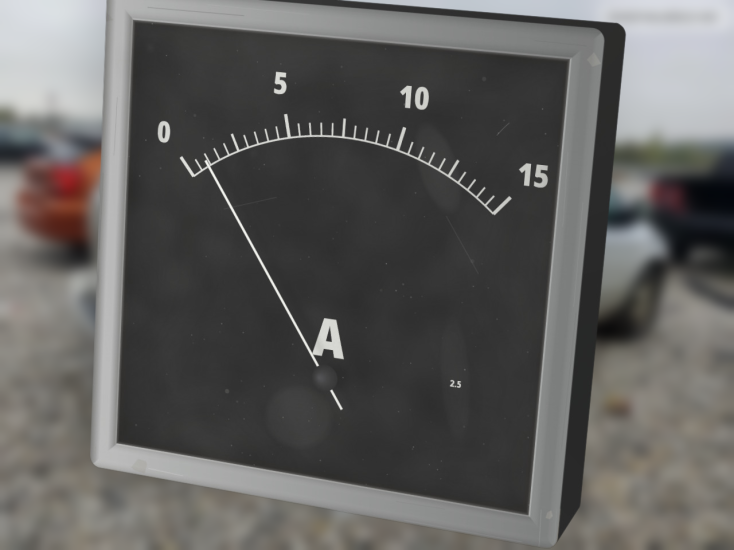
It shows 1,A
